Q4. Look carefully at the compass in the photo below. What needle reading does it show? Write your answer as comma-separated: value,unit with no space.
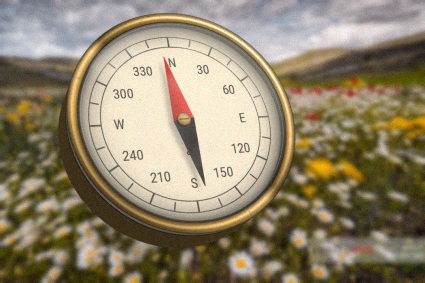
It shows 352.5,°
